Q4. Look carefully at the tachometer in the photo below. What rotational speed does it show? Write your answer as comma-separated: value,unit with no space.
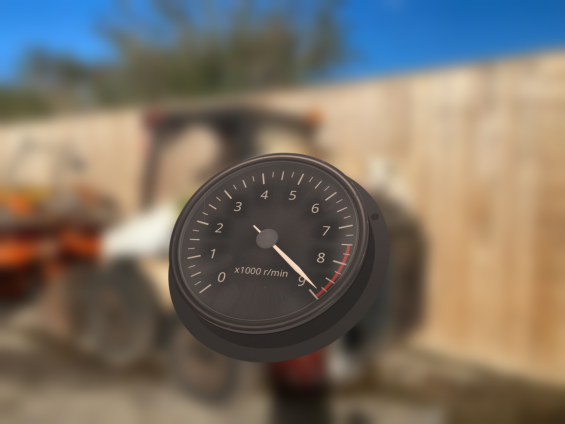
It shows 8875,rpm
